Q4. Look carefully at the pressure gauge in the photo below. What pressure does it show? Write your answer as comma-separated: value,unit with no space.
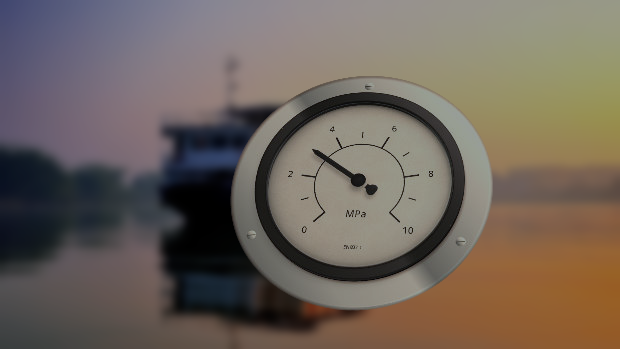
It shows 3,MPa
